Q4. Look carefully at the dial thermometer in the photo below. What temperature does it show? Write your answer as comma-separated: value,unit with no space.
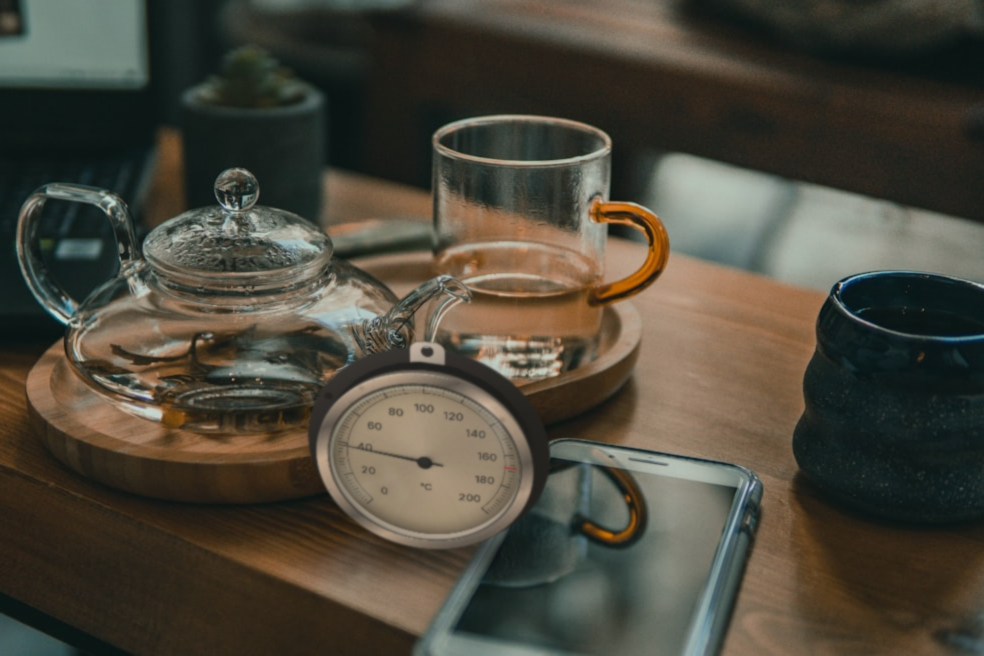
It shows 40,°C
